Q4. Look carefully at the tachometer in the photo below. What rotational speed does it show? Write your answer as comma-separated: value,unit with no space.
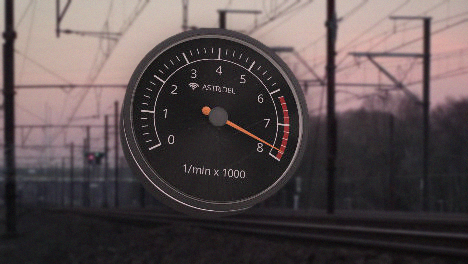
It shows 7800,rpm
